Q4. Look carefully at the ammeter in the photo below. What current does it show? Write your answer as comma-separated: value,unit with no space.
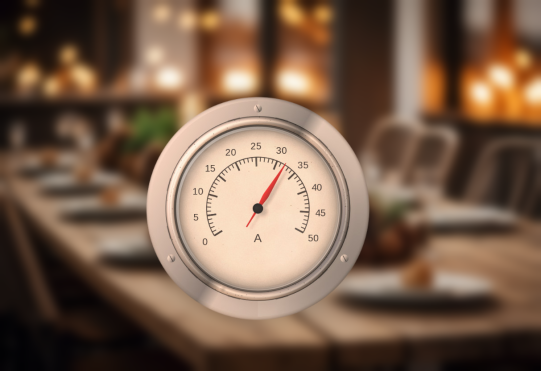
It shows 32,A
